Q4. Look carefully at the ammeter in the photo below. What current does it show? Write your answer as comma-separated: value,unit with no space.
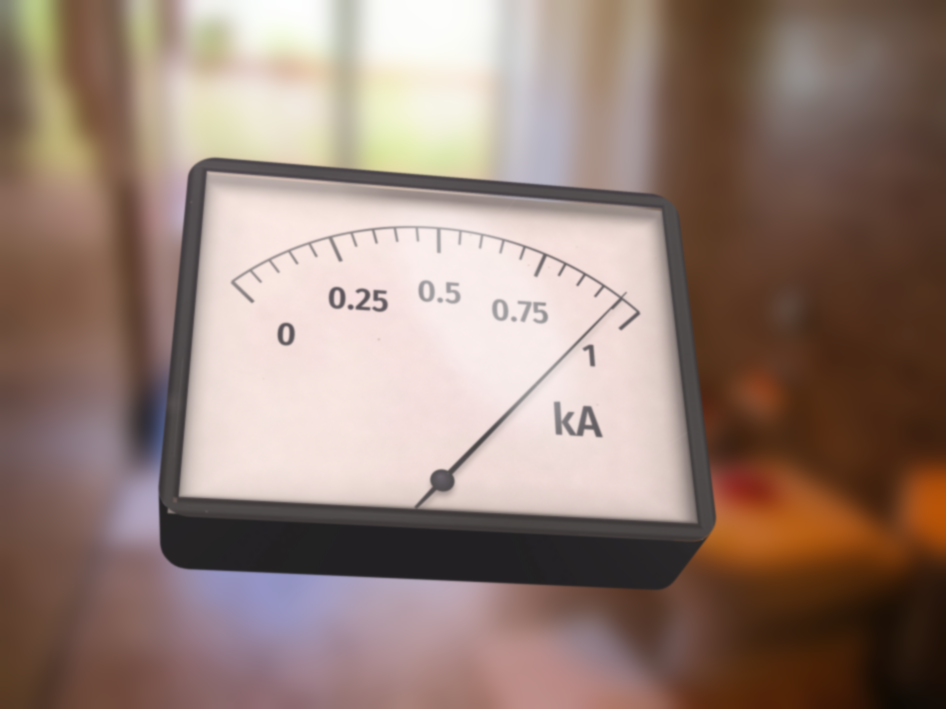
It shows 0.95,kA
